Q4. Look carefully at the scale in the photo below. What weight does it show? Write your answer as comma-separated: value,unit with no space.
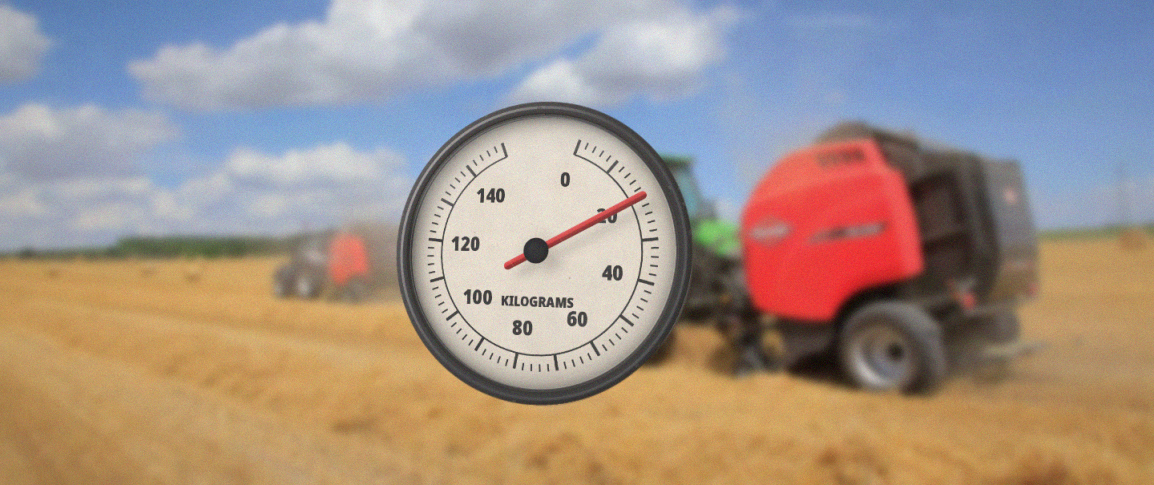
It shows 20,kg
